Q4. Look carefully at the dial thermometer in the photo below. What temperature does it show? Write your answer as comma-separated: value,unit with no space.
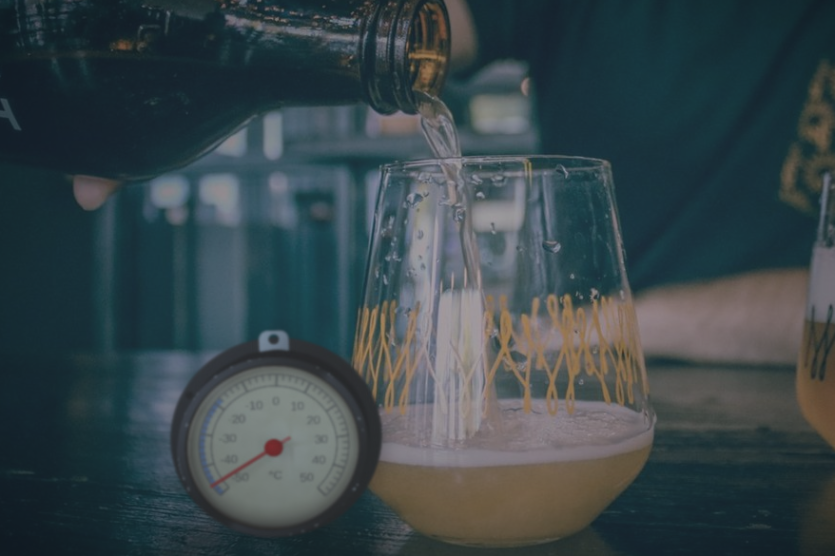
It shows -46,°C
